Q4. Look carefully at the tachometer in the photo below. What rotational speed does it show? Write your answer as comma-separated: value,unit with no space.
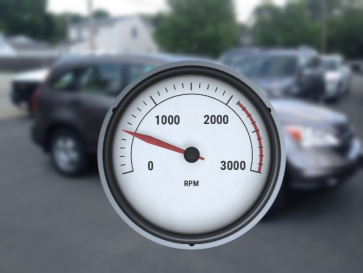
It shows 500,rpm
